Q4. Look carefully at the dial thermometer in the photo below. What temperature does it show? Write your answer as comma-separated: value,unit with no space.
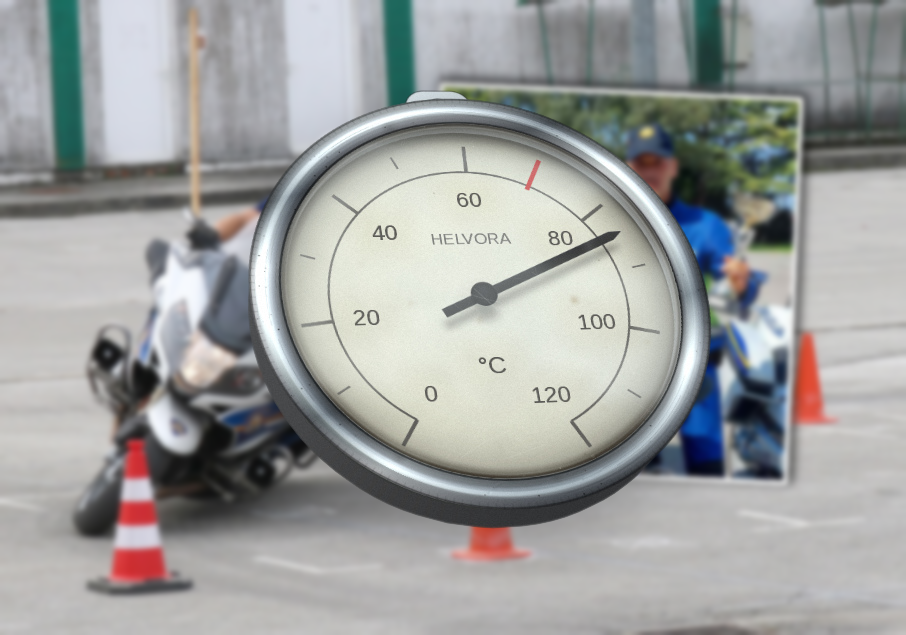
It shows 85,°C
